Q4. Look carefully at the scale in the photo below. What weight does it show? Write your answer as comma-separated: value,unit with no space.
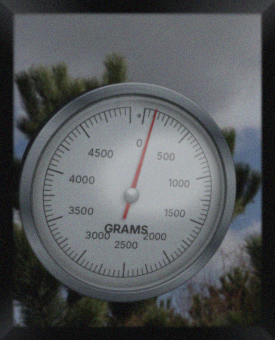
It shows 100,g
